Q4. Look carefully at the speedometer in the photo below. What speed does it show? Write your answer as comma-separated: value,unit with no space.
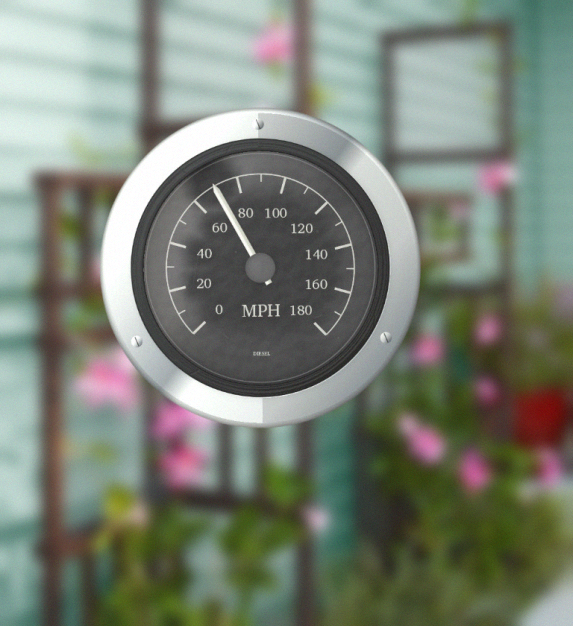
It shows 70,mph
